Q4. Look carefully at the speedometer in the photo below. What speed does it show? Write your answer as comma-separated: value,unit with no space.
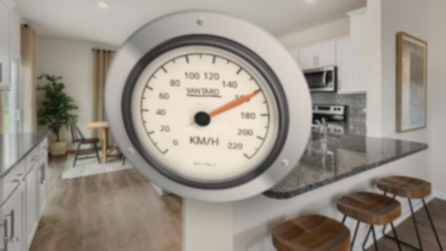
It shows 160,km/h
